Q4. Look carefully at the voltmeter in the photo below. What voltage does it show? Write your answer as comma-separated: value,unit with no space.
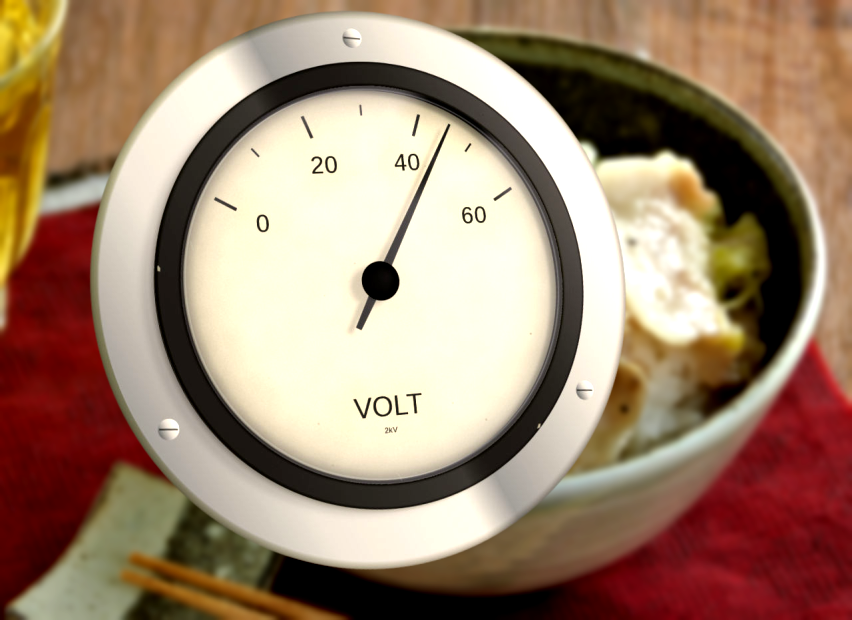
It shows 45,V
